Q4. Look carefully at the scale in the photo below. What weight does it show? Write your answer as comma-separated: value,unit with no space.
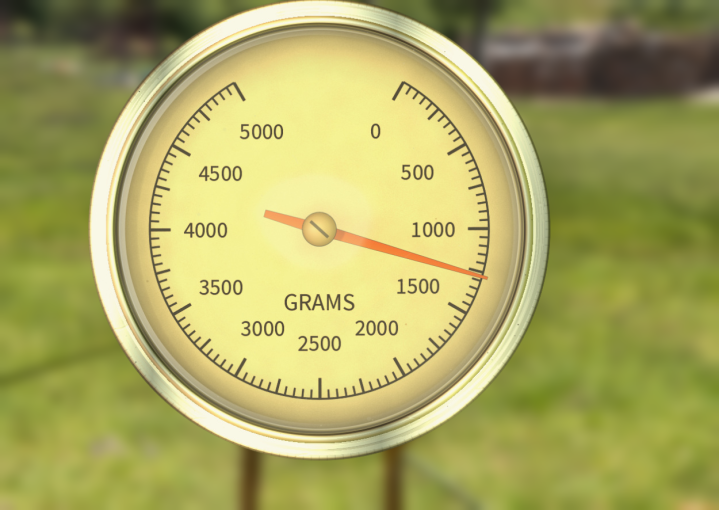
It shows 1275,g
